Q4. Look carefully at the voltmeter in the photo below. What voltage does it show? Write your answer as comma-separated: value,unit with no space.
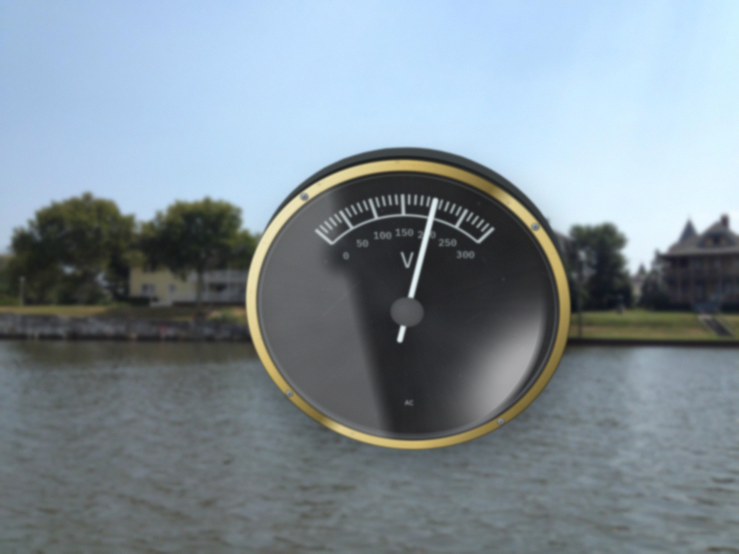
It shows 200,V
